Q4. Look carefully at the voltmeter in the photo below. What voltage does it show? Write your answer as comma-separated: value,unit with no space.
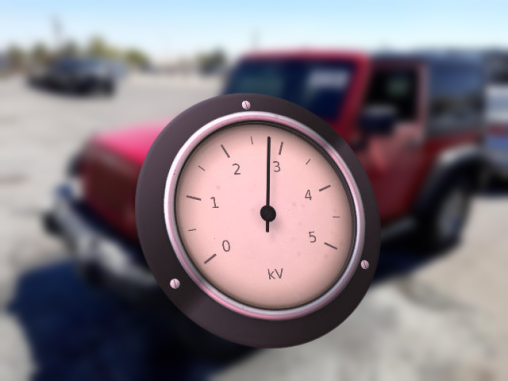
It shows 2.75,kV
